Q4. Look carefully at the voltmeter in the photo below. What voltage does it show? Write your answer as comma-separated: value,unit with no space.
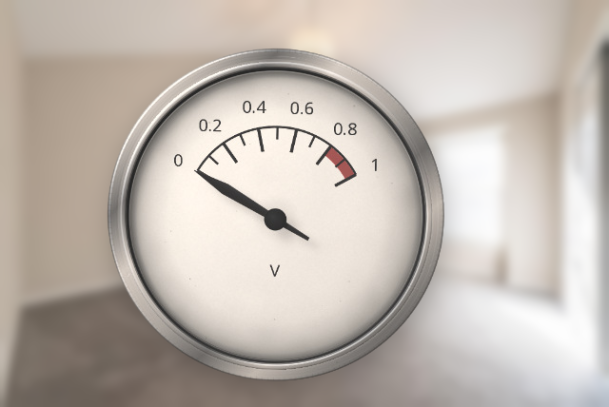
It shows 0,V
